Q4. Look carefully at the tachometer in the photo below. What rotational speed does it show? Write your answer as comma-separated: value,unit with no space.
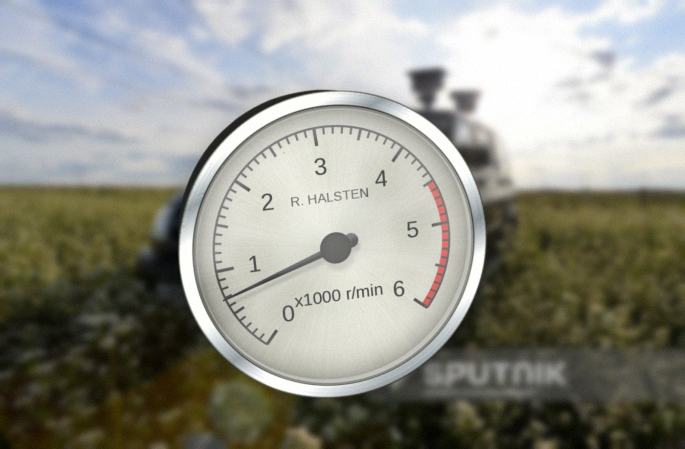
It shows 700,rpm
